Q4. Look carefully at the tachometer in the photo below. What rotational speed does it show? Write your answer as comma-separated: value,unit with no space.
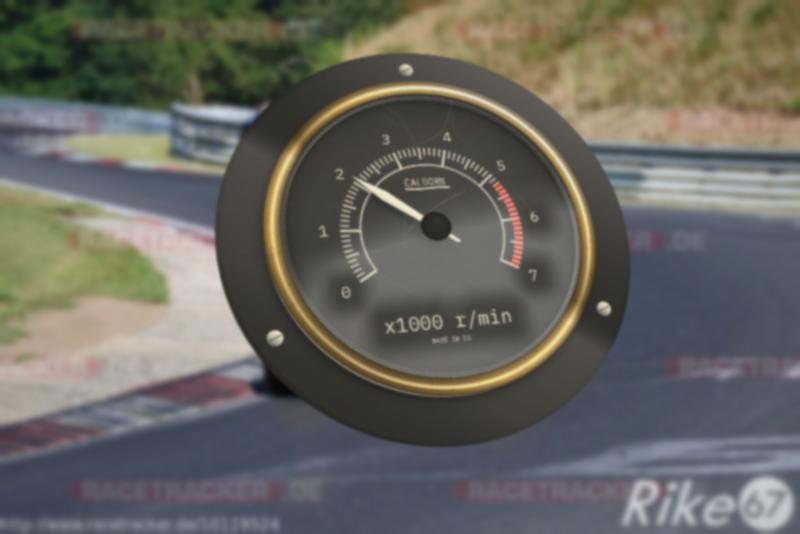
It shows 2000,rpm
